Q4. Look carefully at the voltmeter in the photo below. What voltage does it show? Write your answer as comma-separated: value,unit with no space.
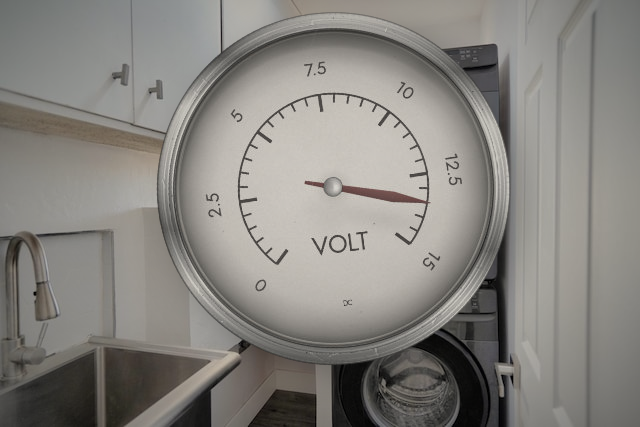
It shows 13.5,V
